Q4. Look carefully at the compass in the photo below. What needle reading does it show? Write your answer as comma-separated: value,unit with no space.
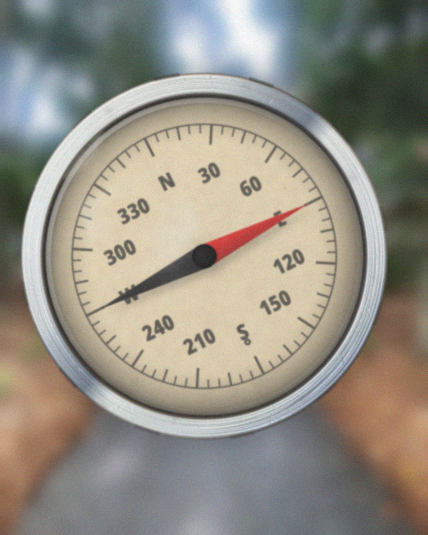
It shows 90,°
